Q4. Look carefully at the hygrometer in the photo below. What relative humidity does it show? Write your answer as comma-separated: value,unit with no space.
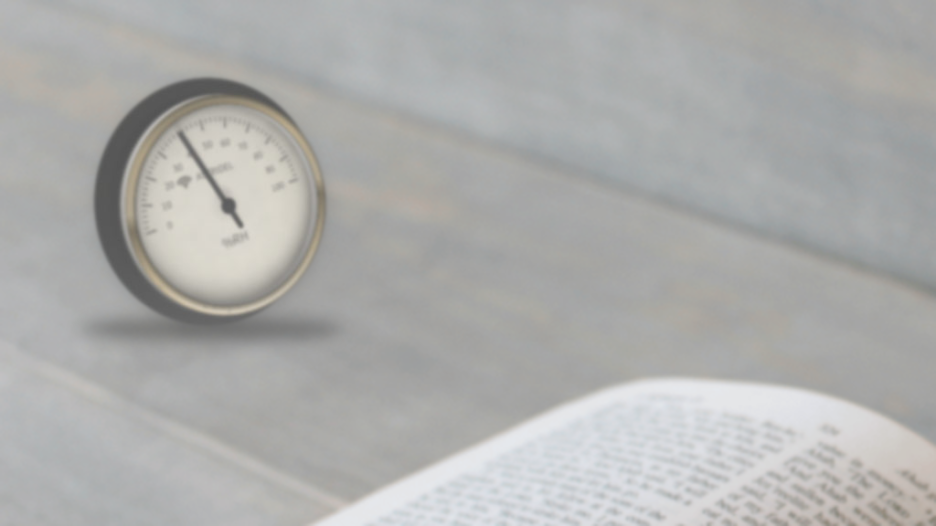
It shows 40,%
